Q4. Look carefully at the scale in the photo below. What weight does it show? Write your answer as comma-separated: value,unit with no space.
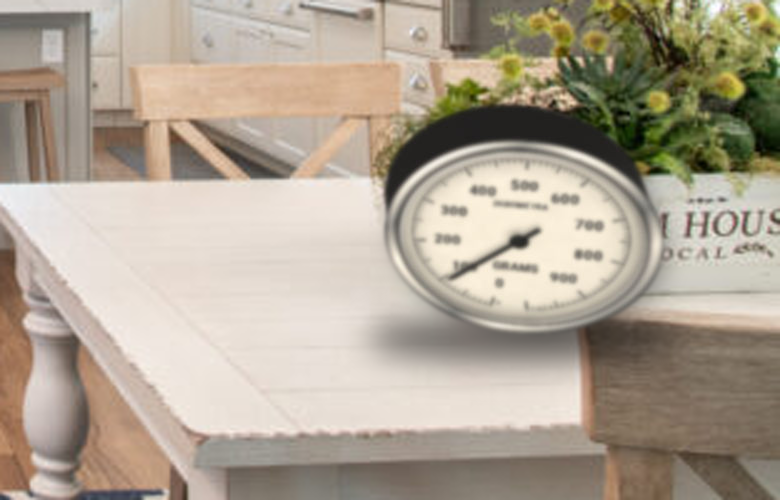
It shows 100,g
